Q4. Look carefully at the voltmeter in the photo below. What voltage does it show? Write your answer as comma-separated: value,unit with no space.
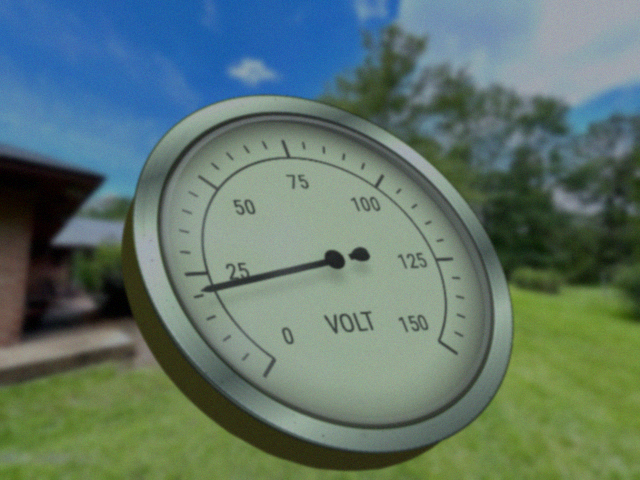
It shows 20,V
